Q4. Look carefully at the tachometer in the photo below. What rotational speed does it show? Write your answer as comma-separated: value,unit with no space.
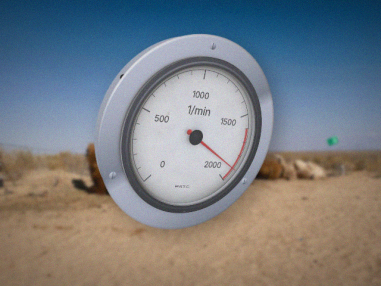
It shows 1900,rpm
